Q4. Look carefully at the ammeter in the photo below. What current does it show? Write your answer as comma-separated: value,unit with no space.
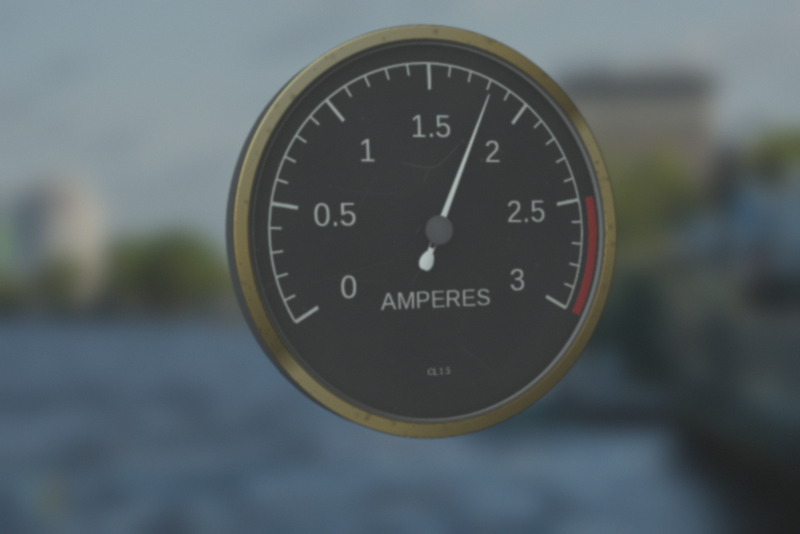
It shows 1.8,A
